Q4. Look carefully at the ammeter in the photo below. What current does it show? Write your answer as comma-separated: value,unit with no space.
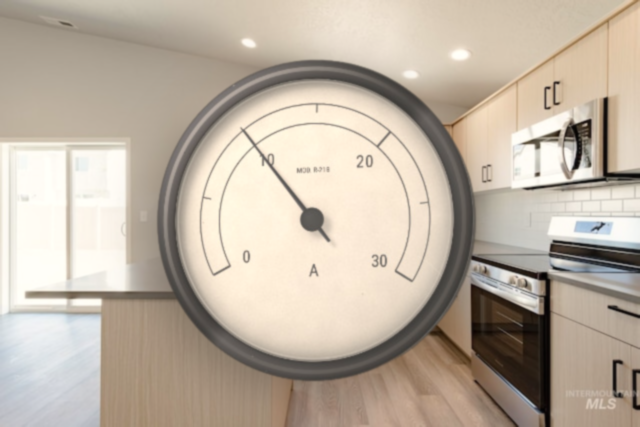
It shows 10,A
